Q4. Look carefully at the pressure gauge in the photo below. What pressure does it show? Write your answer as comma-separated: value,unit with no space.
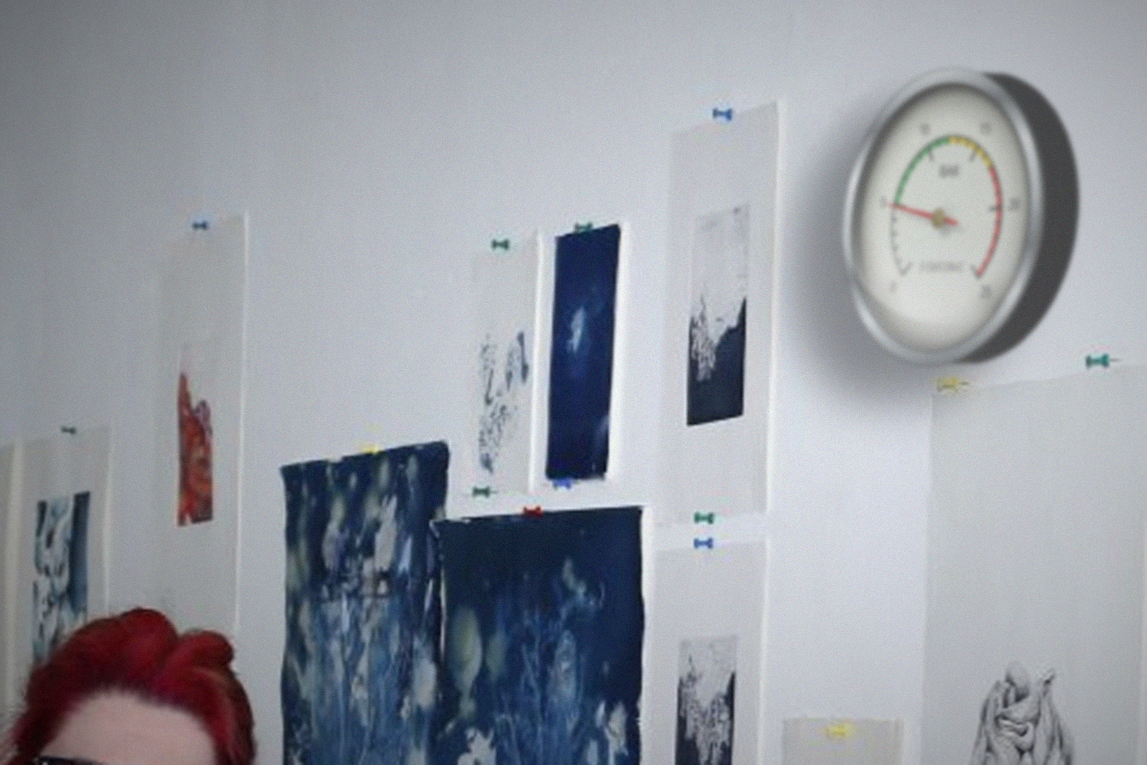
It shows 5,bar
